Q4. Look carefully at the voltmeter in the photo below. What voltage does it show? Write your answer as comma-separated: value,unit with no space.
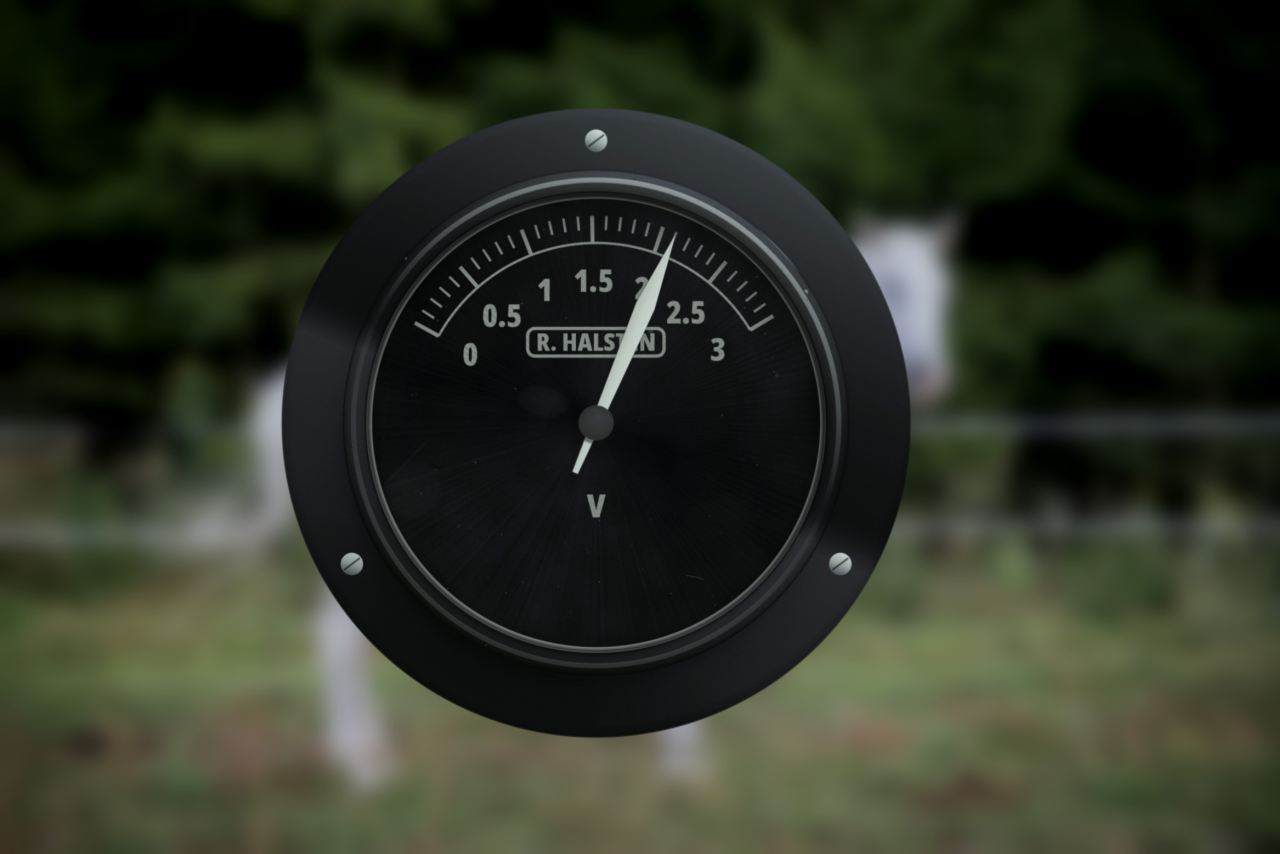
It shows 2.1,V
